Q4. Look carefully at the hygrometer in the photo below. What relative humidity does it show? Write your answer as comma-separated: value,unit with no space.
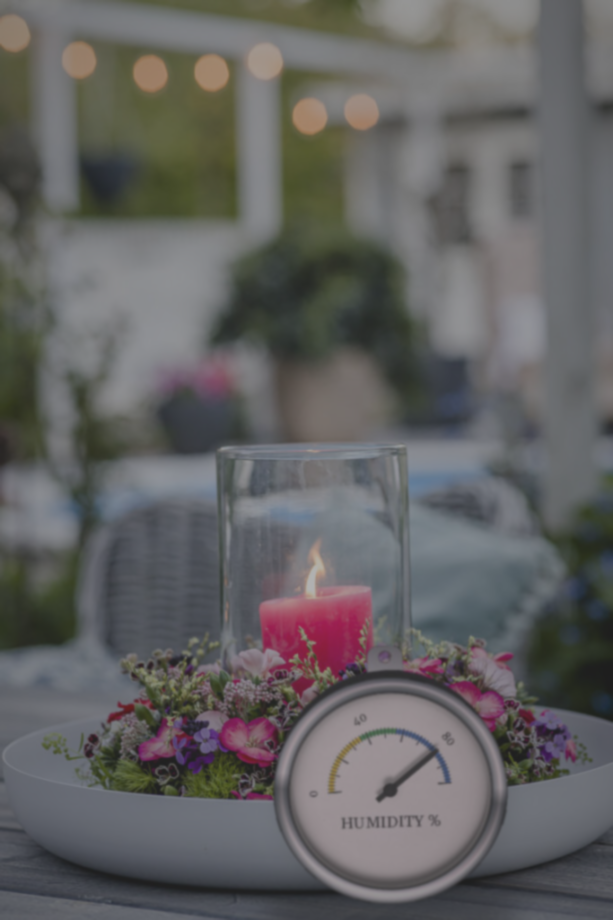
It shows 80,%
